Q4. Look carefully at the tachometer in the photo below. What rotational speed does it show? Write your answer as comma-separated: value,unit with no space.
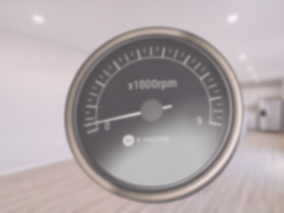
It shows 250,rpm
